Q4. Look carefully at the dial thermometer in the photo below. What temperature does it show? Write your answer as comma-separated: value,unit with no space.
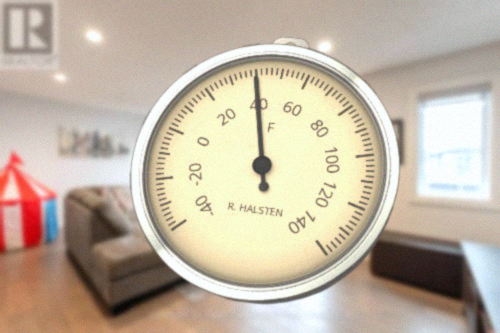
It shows 40,°F
